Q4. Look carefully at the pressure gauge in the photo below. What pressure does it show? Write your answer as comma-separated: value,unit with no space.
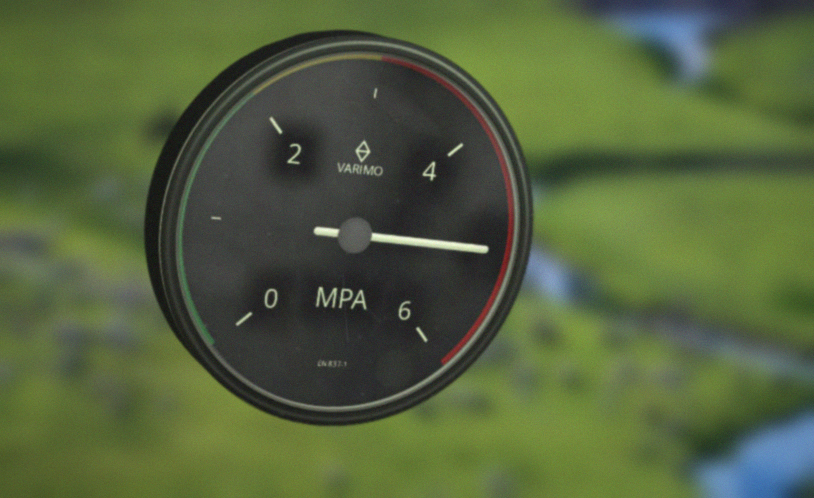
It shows 5,MPa
